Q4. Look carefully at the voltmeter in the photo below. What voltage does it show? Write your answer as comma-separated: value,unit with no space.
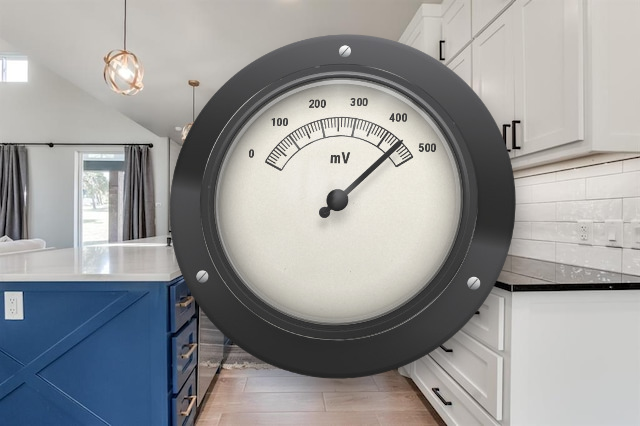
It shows 450,mV
